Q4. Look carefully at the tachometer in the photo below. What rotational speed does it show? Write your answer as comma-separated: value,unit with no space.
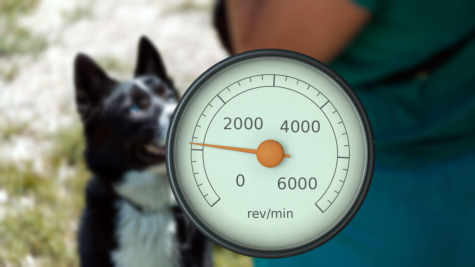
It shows 1100,rpm
